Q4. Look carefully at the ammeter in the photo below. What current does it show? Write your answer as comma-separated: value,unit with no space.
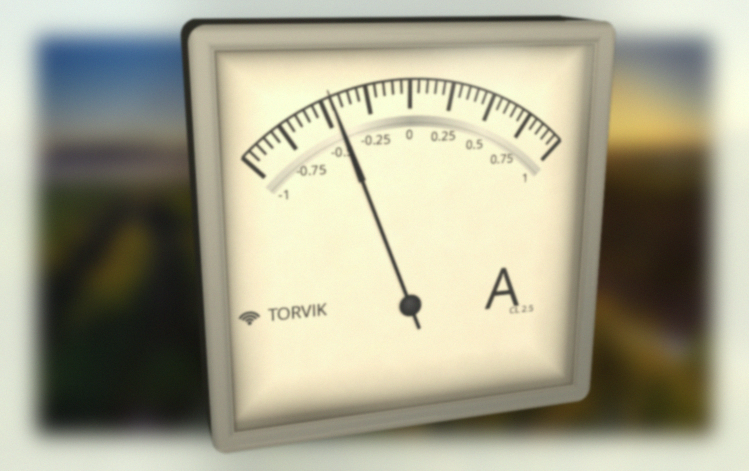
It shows -0.45,A
